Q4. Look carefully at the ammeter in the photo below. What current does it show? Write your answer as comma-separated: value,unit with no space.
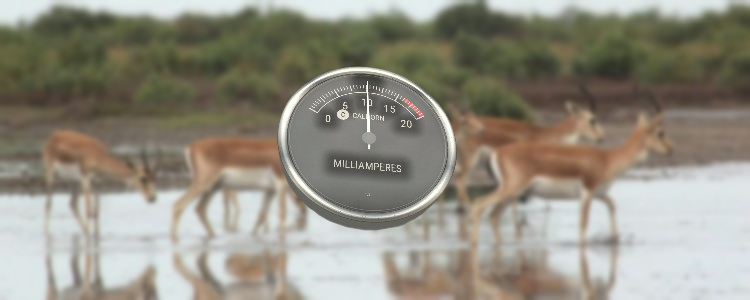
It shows 10,mA
